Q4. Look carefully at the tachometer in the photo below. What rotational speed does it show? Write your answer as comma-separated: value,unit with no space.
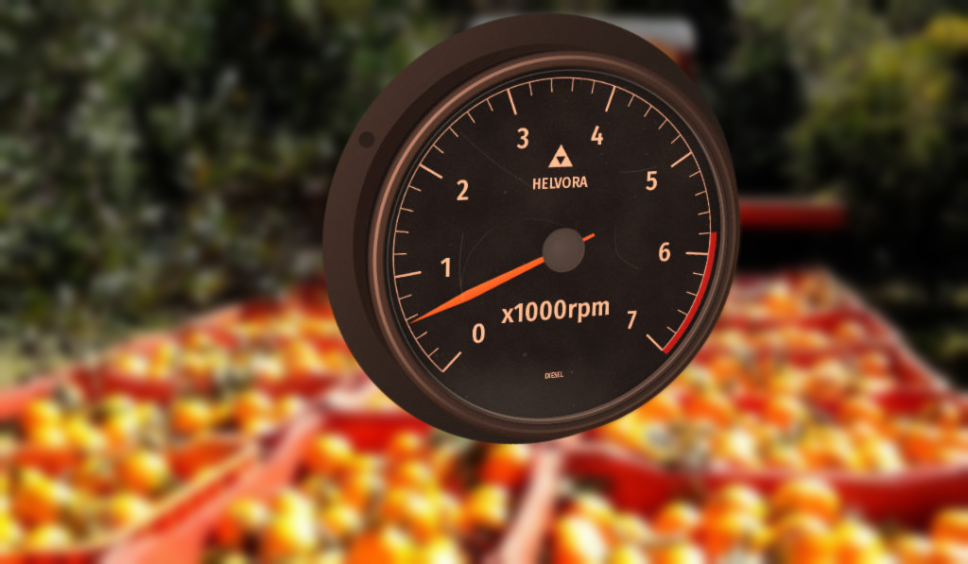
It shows 600,rpm
